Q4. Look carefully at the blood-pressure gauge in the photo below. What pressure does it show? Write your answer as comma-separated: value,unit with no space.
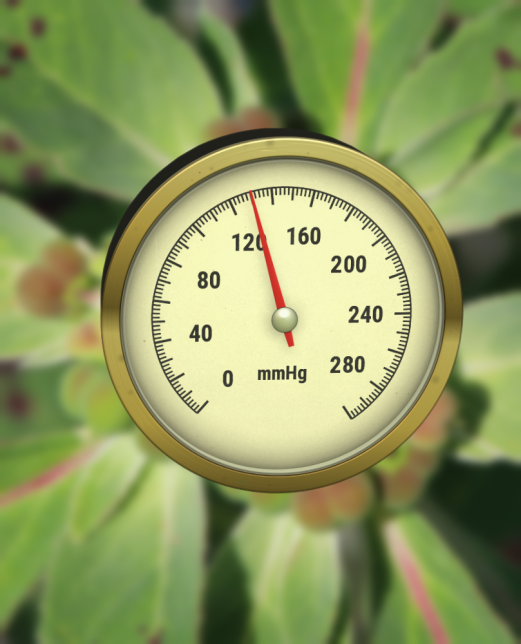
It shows 130,mmHg
